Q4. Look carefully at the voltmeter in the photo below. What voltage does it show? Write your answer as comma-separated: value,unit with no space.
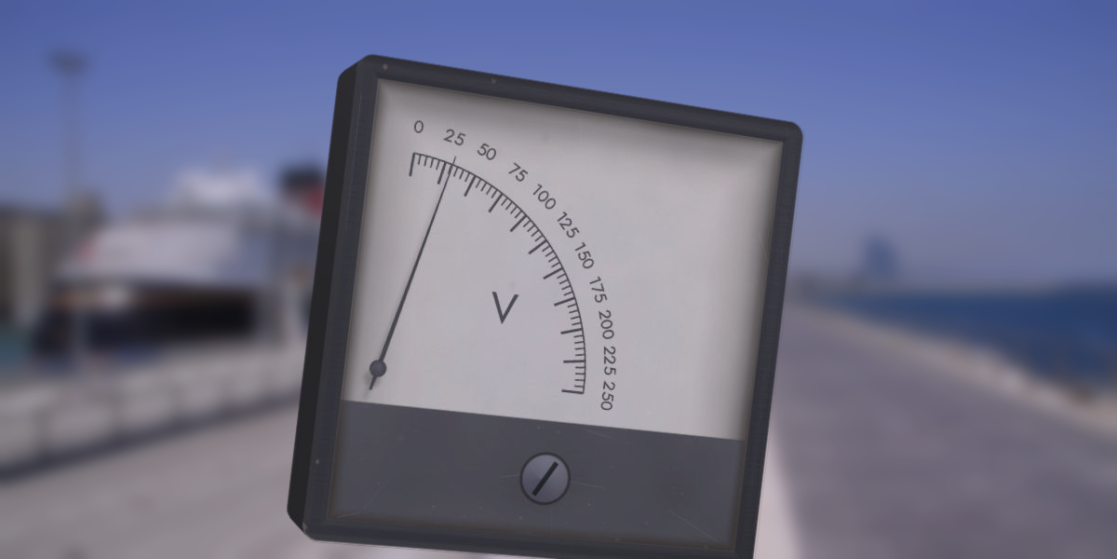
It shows 30,V
